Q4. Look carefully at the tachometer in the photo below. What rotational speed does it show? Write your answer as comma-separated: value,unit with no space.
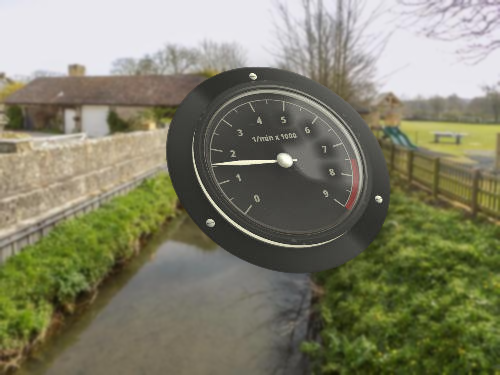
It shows 1500,rpm
